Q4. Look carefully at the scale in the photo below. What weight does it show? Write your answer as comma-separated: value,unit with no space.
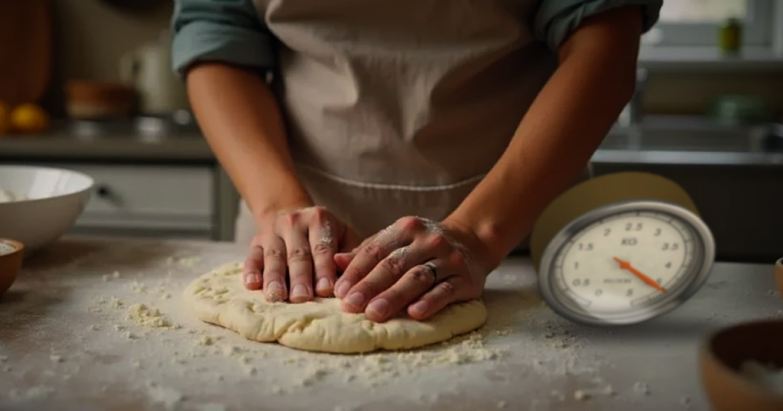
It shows 4.5,kg
